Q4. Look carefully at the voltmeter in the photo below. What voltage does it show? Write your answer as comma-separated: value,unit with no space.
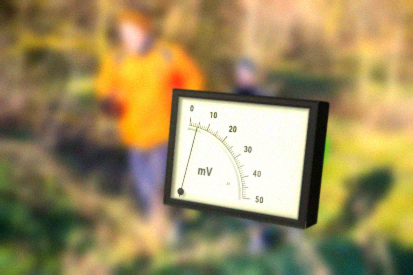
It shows 5,mV
